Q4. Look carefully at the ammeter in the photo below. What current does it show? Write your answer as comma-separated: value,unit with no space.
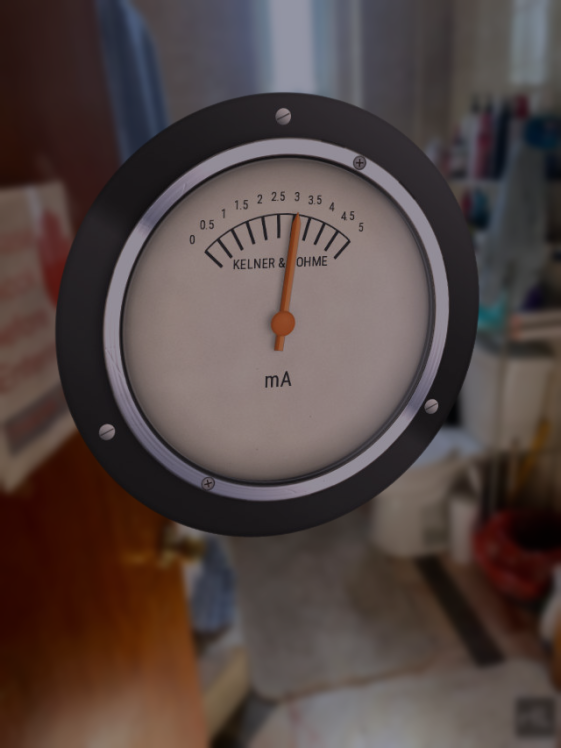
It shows 3,mA
